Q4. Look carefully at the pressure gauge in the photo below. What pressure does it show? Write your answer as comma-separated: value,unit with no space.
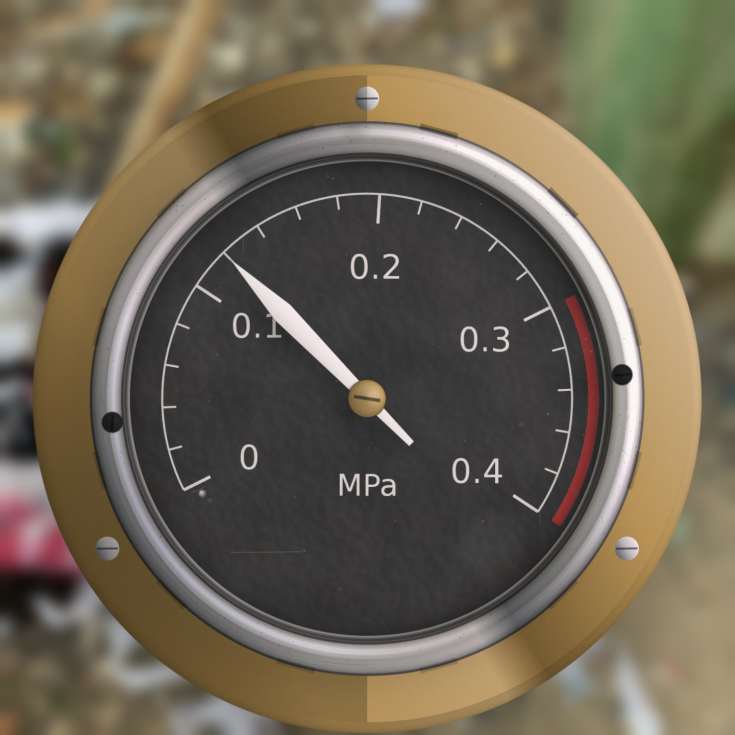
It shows 0.12,MPa
